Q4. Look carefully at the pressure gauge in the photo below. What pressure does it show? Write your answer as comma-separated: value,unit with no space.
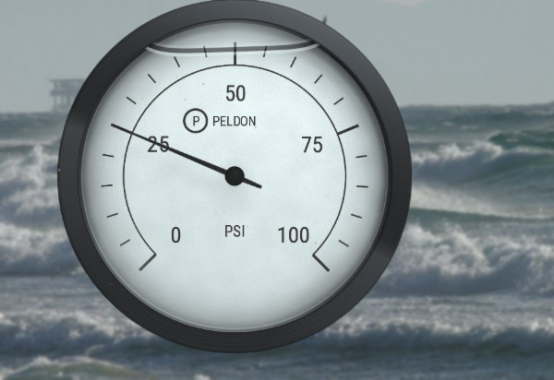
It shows 25,psi
